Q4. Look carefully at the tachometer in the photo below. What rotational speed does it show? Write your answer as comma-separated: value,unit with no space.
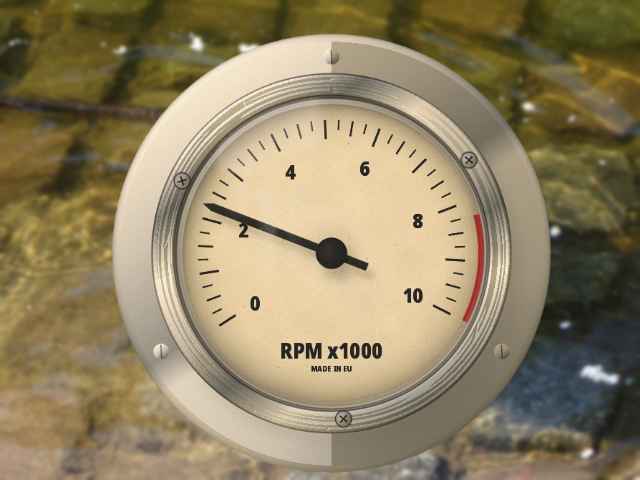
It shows 2250,rpm
